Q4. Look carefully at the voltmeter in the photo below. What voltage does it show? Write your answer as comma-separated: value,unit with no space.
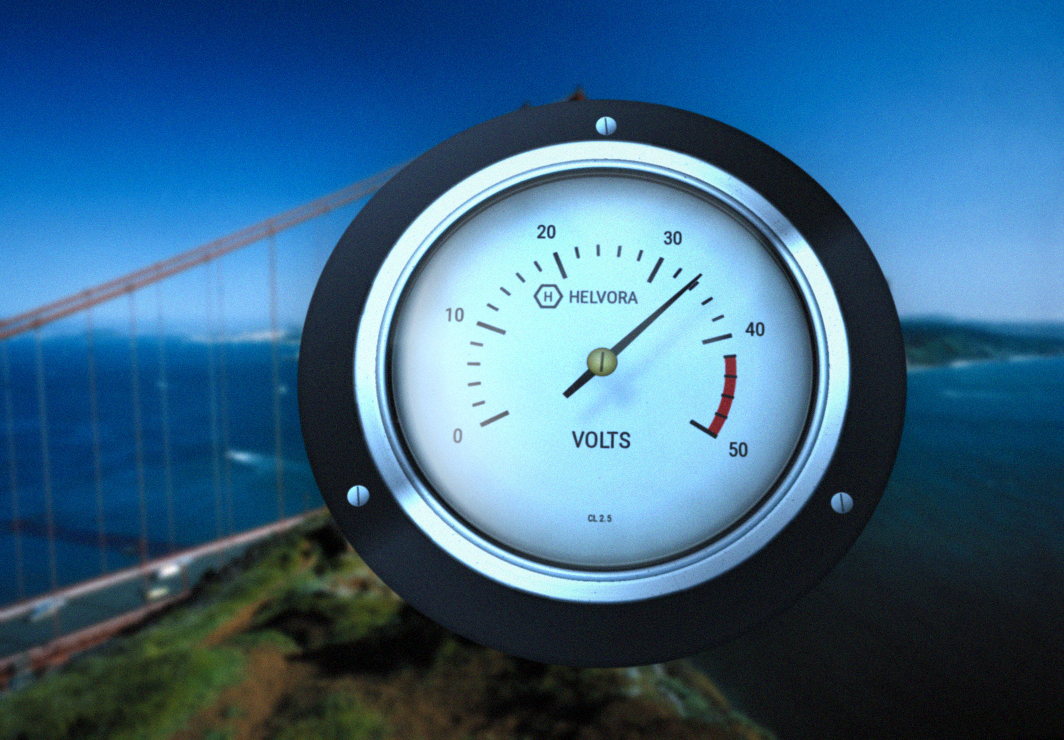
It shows 34,V
